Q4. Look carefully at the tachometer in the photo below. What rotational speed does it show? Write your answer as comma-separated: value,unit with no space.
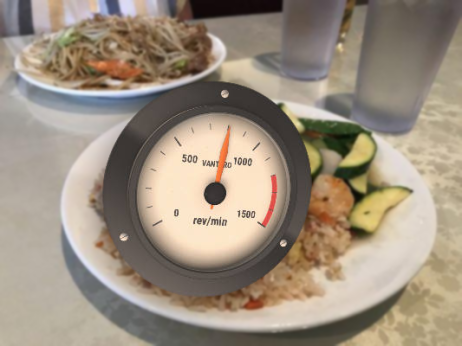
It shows 800,rpm
